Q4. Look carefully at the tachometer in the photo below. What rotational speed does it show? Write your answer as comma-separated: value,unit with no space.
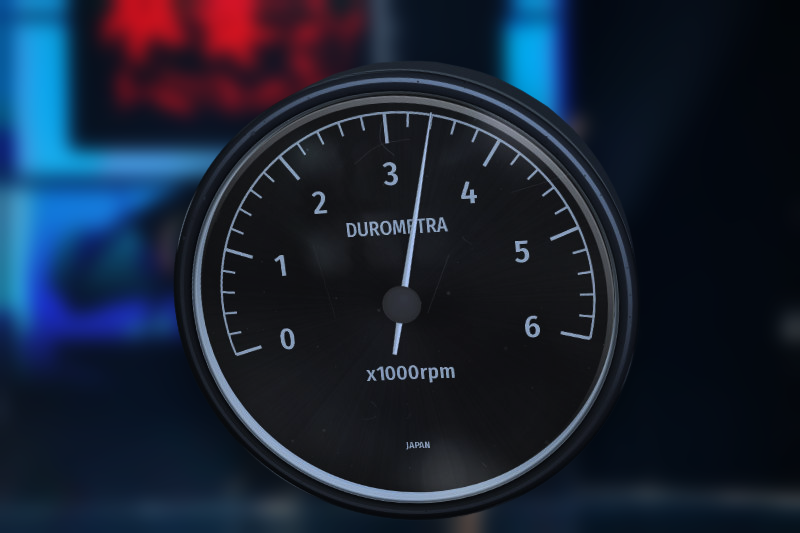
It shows 3400,rpm
